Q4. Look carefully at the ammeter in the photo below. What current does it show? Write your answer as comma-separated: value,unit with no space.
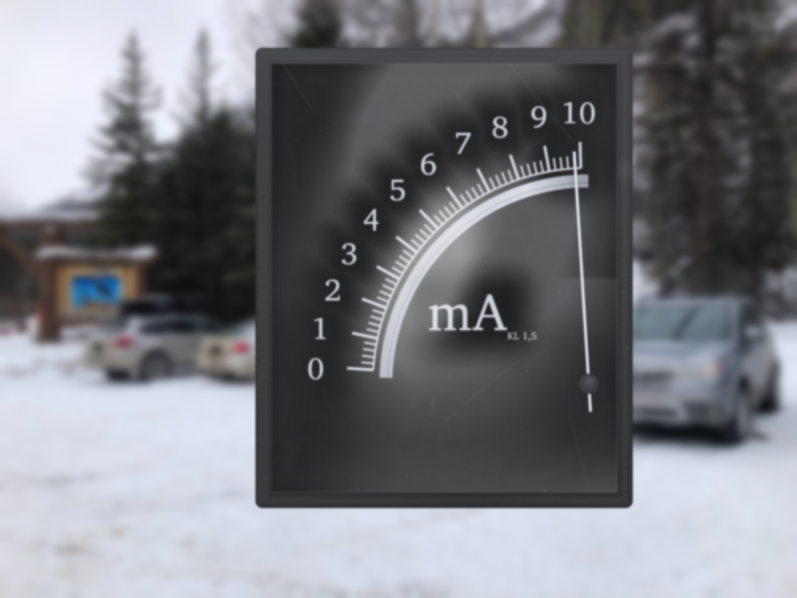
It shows 9.8,mA
